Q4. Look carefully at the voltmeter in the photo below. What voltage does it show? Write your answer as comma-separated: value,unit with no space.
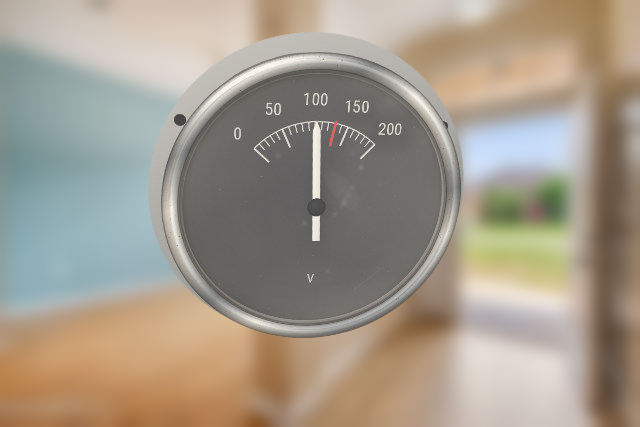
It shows 100,V
